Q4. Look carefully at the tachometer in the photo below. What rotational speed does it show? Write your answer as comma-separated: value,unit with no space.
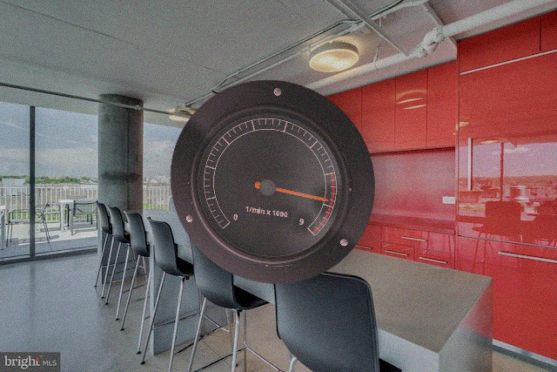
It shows 7800,rpm
